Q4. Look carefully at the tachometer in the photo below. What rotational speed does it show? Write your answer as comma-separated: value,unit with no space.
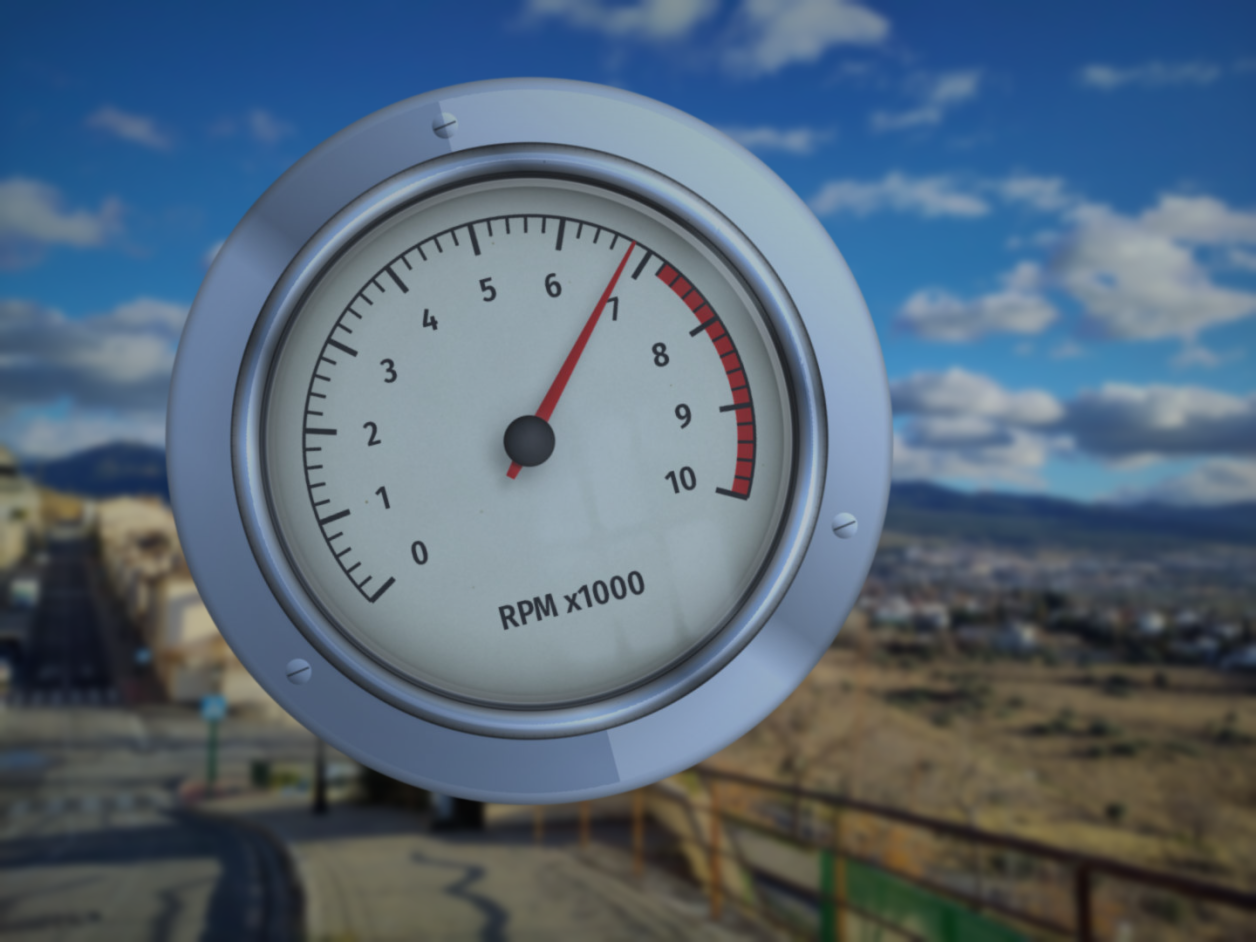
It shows 6800,rpm
